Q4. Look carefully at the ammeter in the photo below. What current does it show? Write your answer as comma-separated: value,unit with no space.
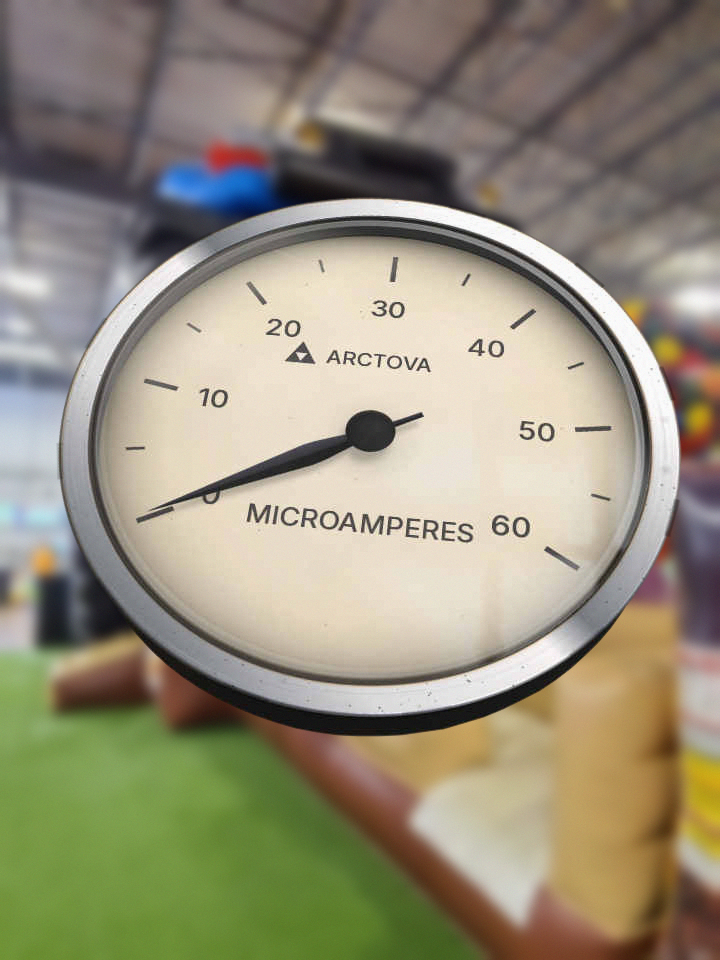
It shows 0,µA
